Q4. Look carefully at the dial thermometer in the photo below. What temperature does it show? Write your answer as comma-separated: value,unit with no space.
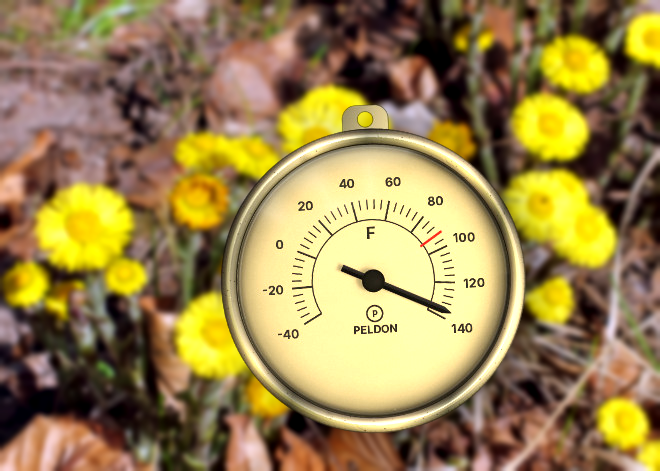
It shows 136,°F
